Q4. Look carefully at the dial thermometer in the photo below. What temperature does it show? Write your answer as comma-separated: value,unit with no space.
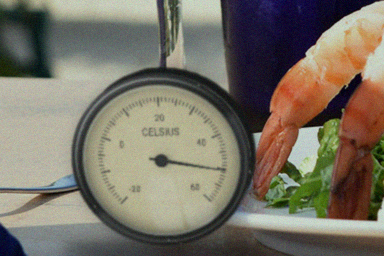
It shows 50,°C
